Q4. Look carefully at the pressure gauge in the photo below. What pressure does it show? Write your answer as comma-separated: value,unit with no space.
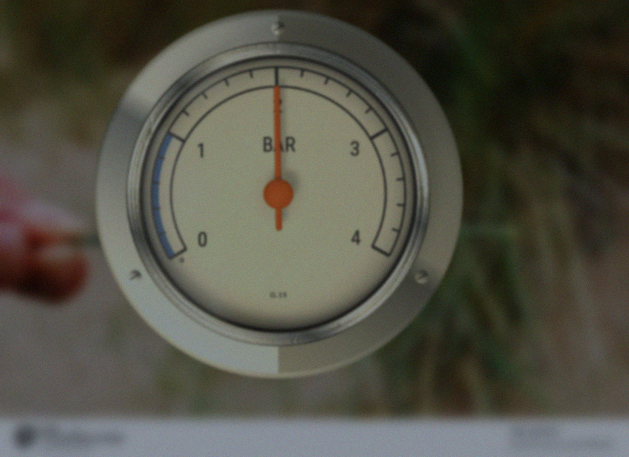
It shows 2,bar
